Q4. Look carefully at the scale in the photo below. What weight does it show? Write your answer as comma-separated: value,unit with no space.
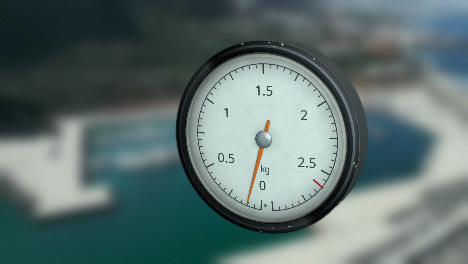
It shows 0.1,kg
